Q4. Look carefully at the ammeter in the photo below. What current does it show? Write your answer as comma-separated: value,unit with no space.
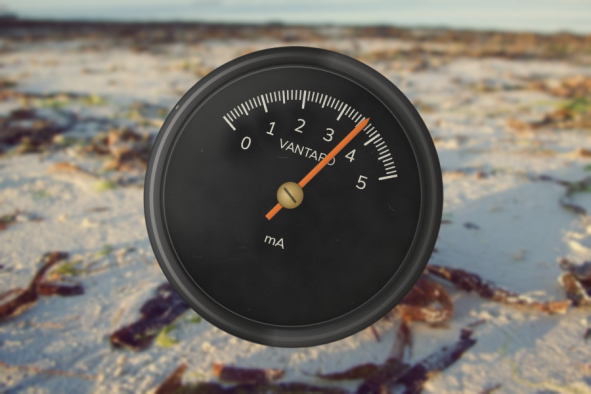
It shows 3.6,mA
